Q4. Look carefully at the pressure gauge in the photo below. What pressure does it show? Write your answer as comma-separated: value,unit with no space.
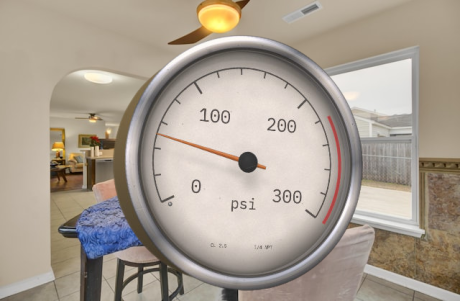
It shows 50,psi
